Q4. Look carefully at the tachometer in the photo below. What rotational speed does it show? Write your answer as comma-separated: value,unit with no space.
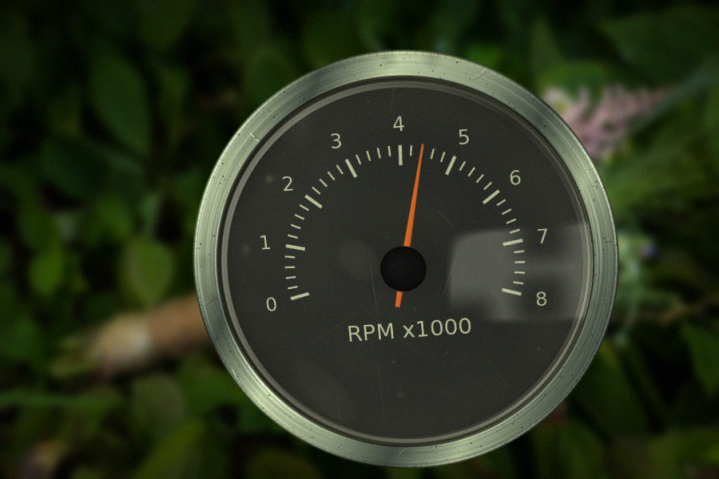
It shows 4400,rpm
